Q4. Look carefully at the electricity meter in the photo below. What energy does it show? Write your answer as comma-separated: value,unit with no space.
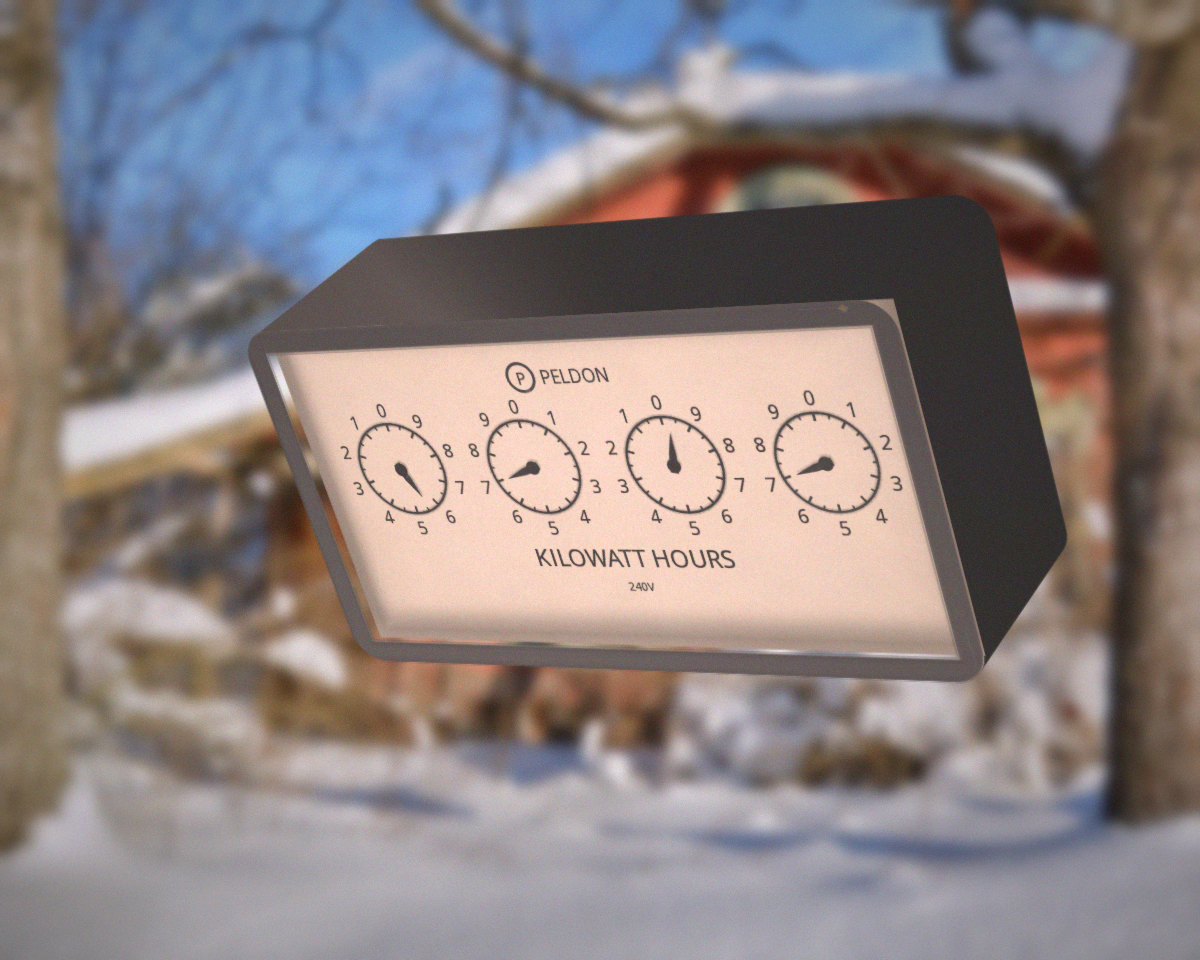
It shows 5697,kWh
